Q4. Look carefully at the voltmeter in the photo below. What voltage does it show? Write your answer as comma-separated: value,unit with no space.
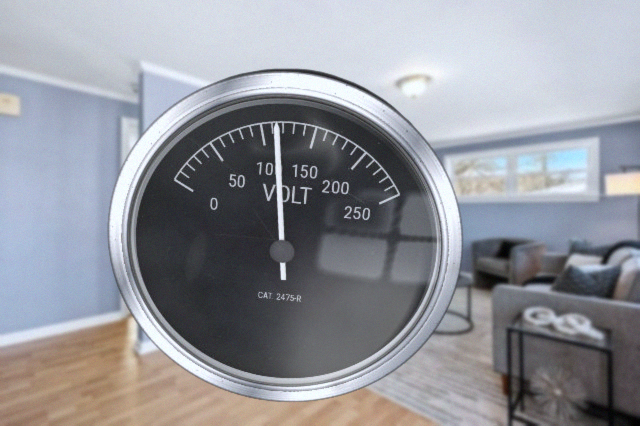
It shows 115,V
